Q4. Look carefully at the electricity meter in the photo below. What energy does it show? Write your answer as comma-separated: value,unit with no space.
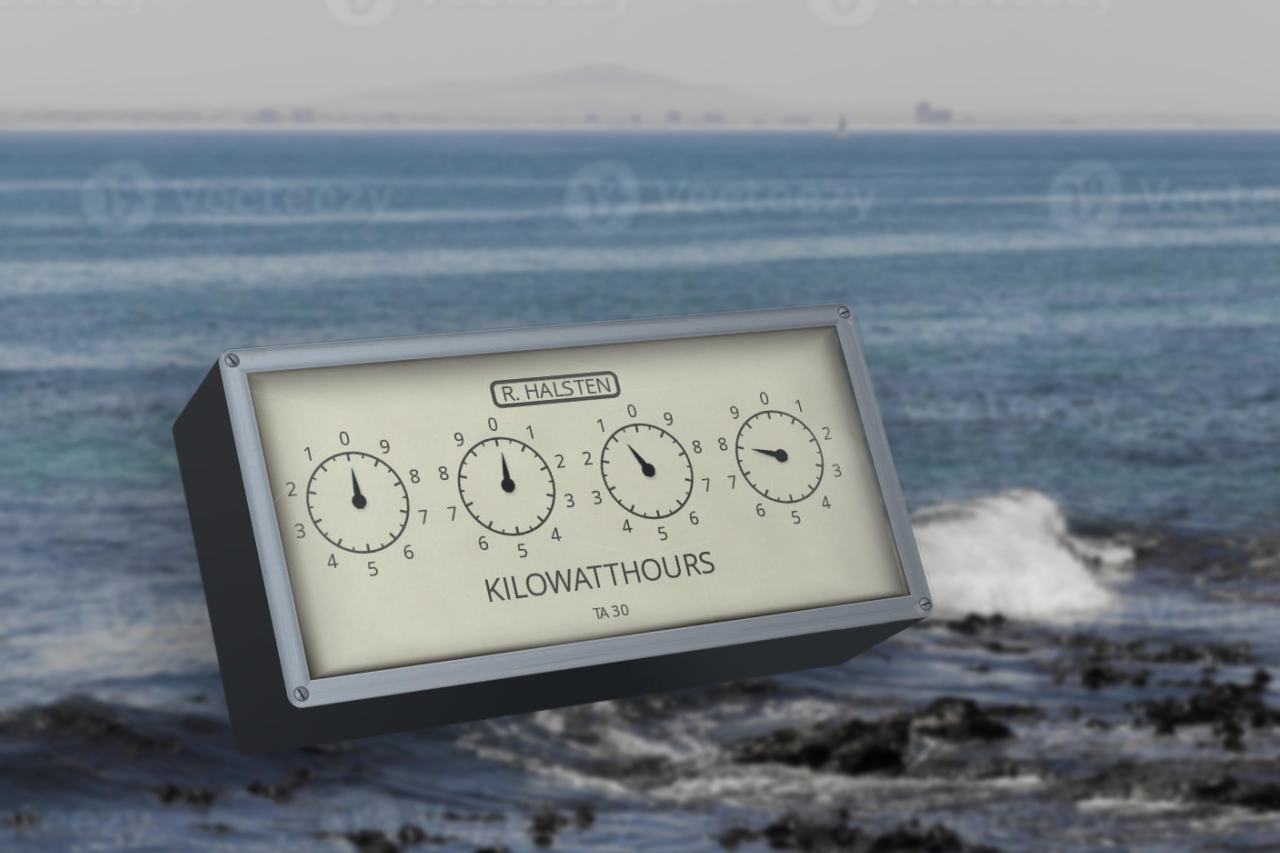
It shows 8,kWh
